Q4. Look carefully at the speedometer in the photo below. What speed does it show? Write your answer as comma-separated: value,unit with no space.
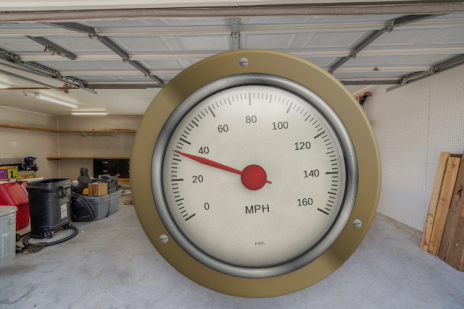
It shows 34,mph
